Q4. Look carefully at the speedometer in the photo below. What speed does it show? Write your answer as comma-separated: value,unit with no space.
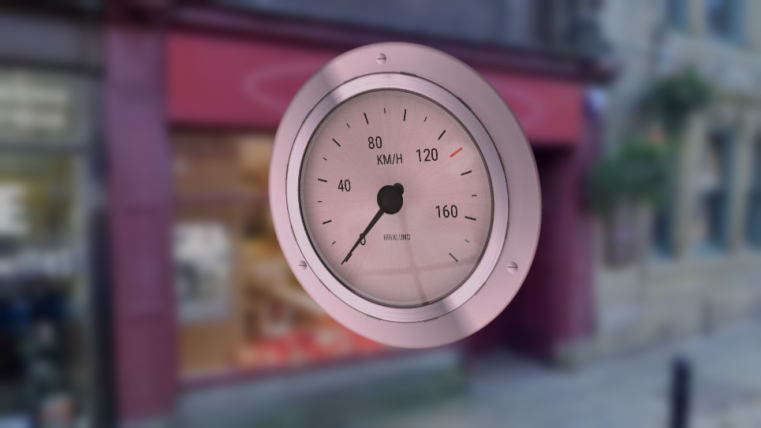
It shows 0,km/h
